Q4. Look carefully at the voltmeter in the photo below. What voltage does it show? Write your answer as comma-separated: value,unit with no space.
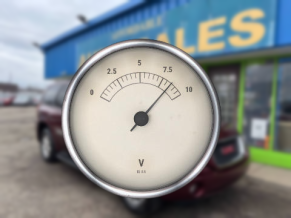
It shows 8.5,V
